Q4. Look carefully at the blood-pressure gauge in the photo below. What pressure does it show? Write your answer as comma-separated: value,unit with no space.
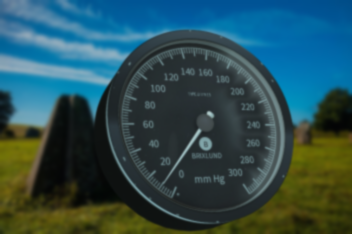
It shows 10,mmHg
